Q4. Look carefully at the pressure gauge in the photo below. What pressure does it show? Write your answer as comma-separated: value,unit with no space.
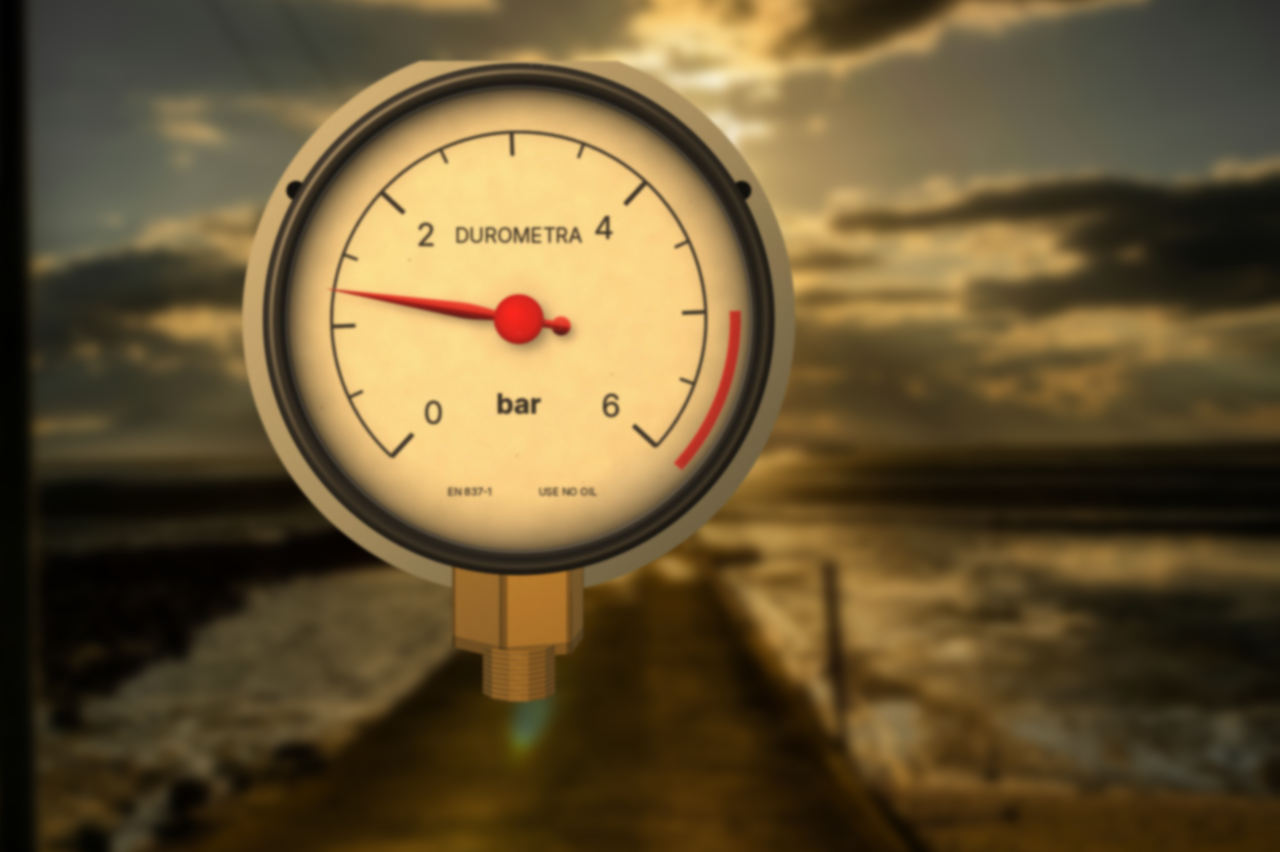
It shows 1.25,bar
